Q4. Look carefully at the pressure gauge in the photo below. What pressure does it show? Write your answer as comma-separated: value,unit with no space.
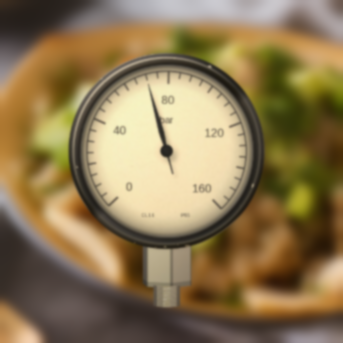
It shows 70,bar
